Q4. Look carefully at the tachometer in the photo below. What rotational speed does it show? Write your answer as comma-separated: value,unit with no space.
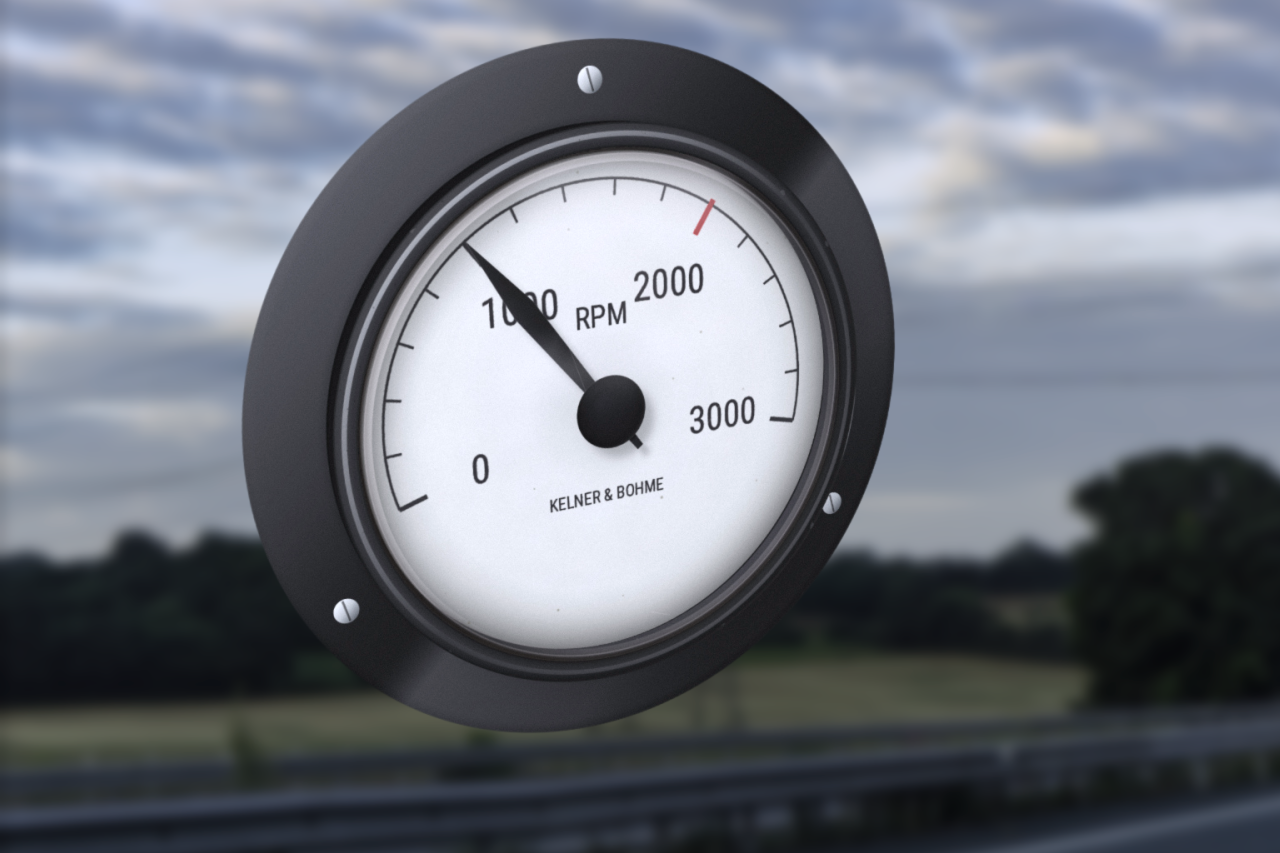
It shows 1000,rpm
